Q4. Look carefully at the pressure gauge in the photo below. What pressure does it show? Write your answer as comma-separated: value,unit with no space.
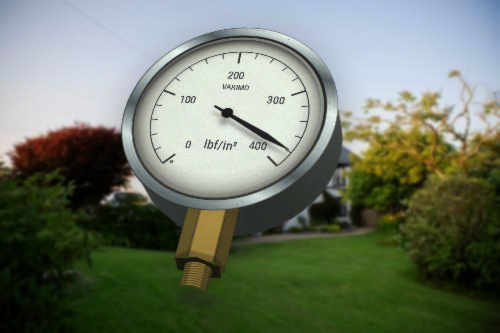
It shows 380,psi
